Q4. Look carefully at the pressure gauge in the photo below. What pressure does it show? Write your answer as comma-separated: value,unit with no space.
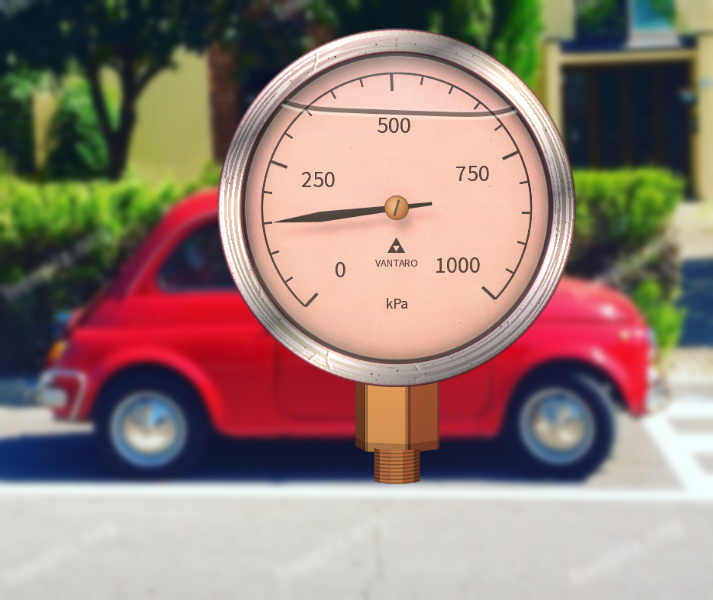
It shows 150,kPa
